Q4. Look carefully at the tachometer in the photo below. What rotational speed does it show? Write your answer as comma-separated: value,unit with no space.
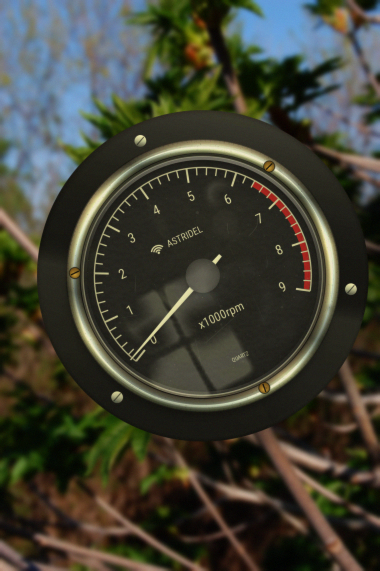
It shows 100,rpm
